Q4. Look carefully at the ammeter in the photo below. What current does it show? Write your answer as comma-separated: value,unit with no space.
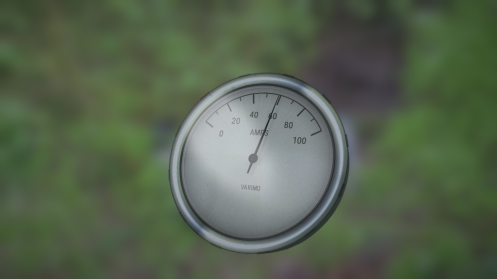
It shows 60,A
